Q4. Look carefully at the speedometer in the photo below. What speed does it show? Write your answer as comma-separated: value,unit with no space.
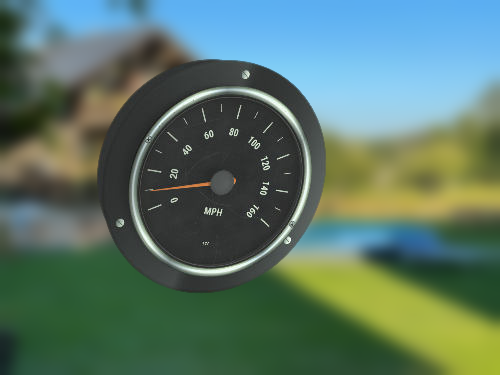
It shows 10,mph
